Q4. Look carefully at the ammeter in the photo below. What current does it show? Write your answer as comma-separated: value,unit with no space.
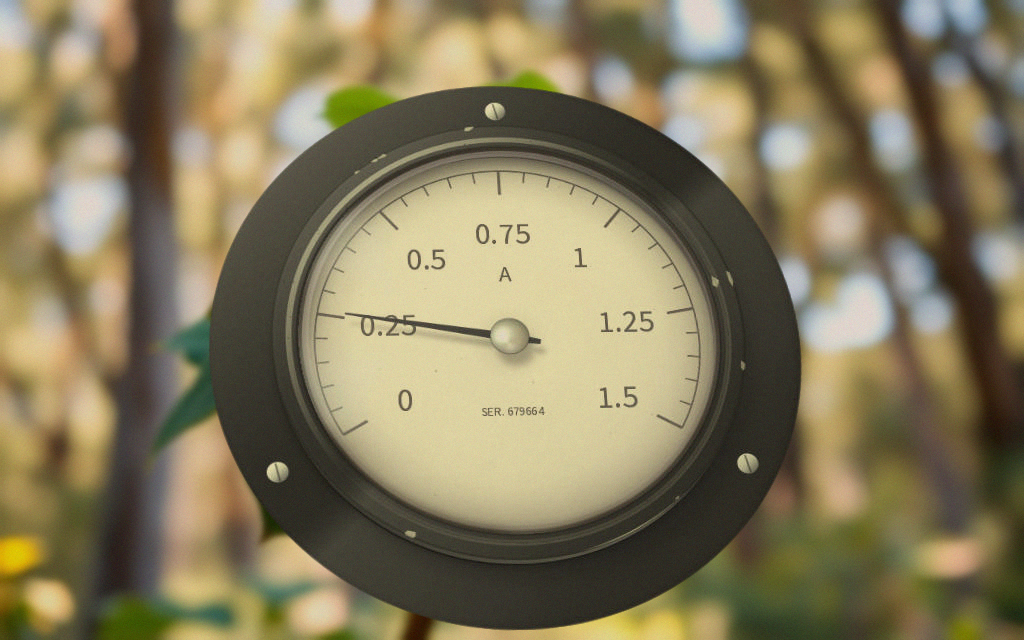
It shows 0.25,A
